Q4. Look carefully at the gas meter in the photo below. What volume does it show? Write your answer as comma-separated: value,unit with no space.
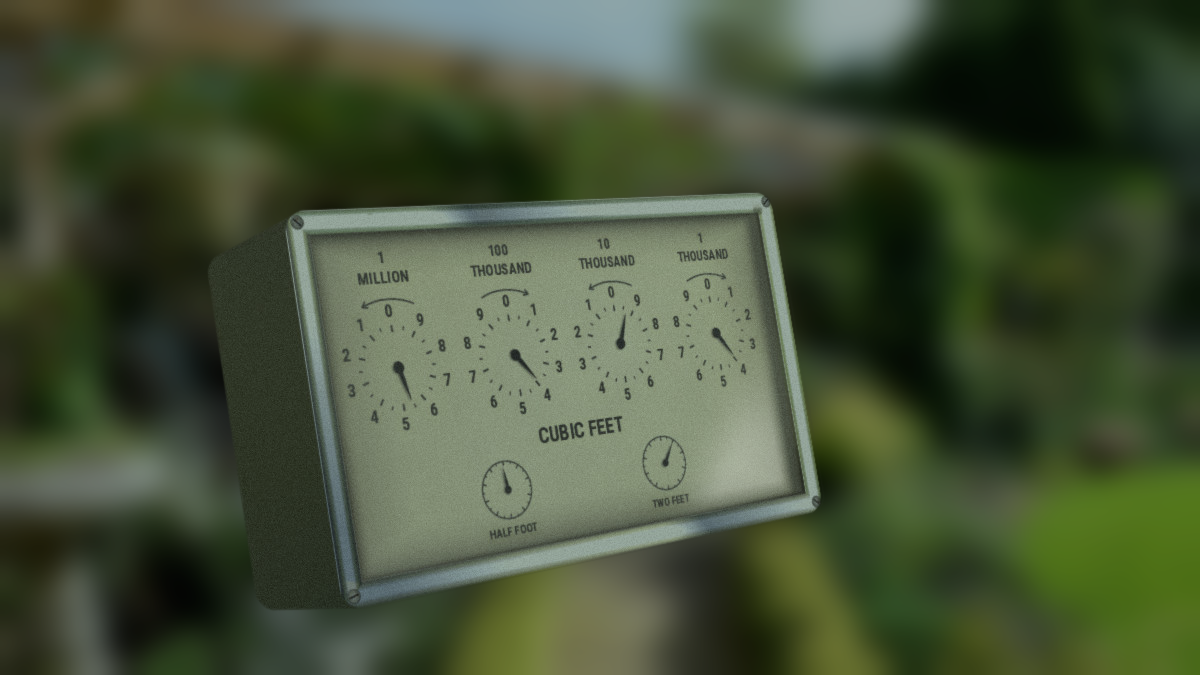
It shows 539400,ft³
